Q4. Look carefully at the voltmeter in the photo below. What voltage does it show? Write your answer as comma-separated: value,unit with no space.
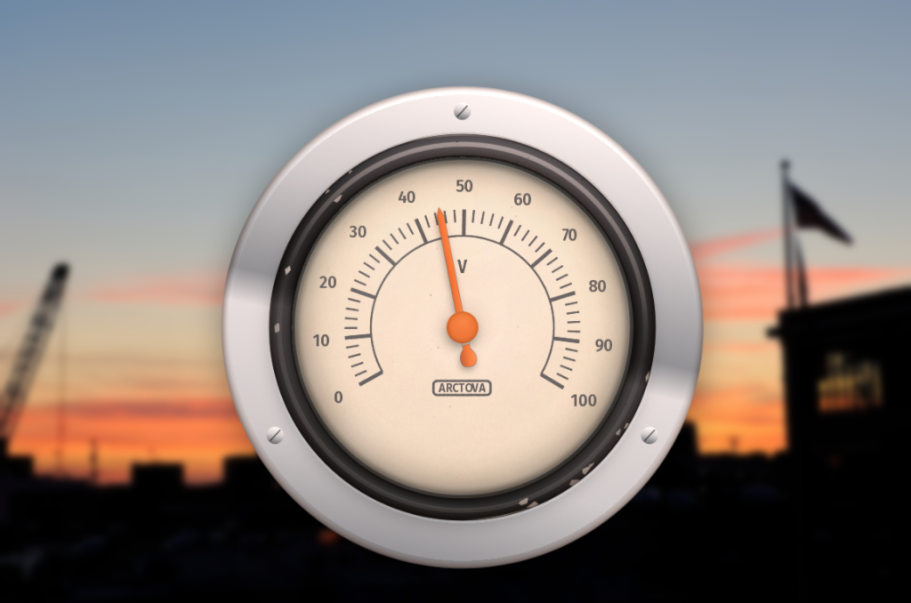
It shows 45,V
